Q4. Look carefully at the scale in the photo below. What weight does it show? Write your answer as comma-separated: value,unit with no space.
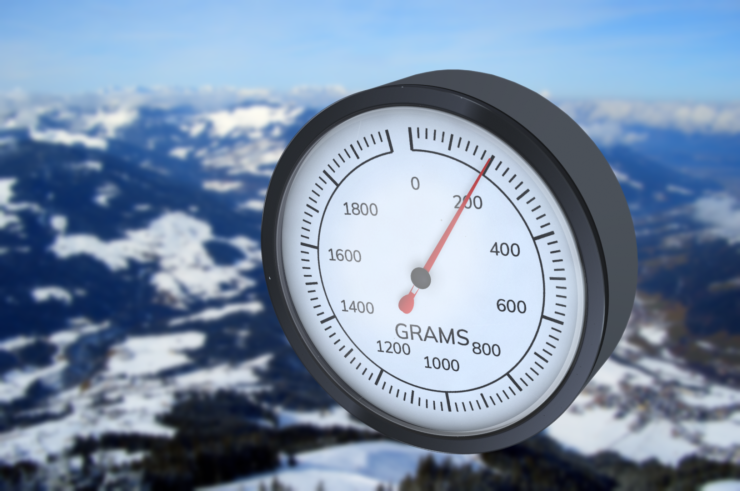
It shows 200,g
